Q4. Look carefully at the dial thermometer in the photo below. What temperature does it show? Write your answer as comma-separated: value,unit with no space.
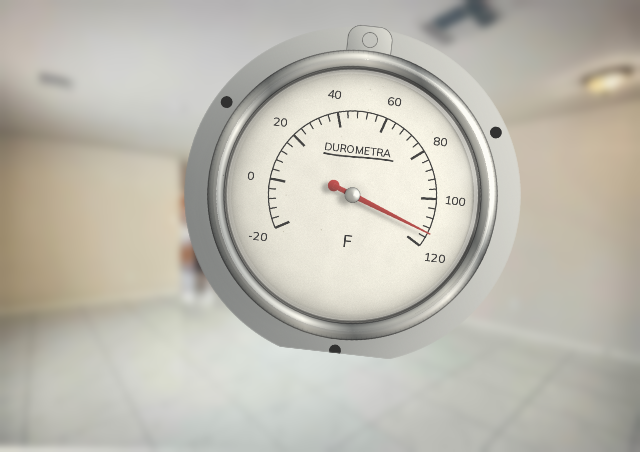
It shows 114,°F
